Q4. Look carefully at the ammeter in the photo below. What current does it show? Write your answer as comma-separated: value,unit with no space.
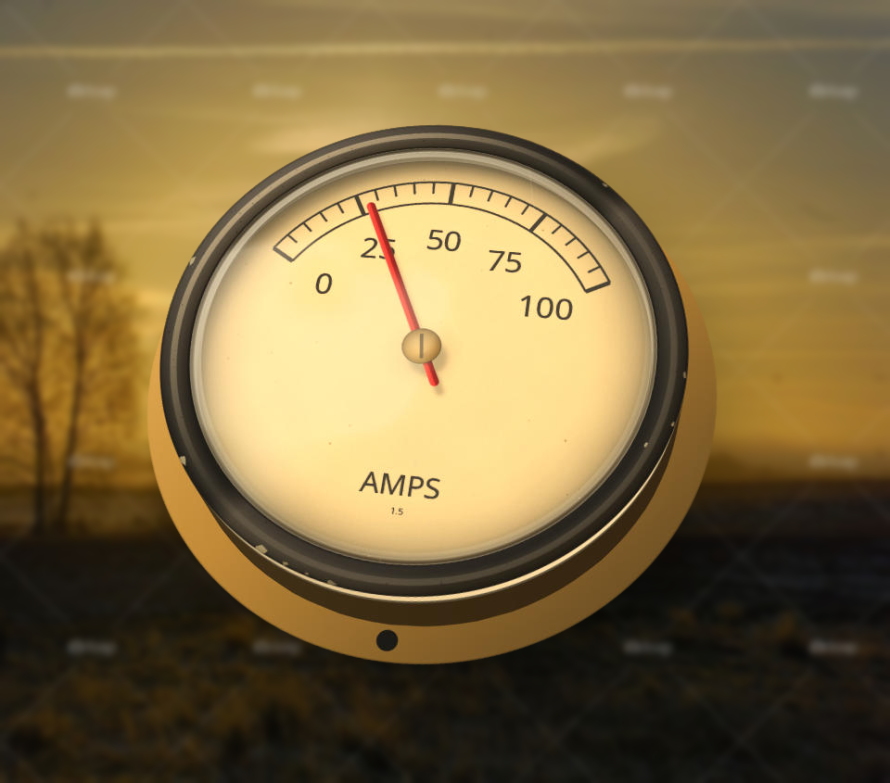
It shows 27.5,A
